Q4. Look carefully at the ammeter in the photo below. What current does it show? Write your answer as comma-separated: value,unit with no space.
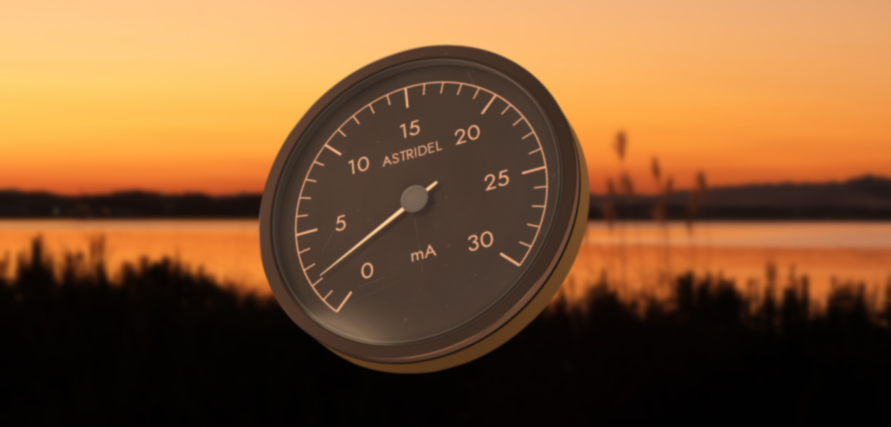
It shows 2,mA
